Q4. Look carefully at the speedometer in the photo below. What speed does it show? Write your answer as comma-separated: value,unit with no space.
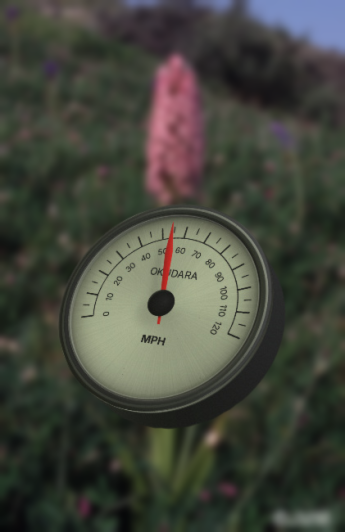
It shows 55,mph
